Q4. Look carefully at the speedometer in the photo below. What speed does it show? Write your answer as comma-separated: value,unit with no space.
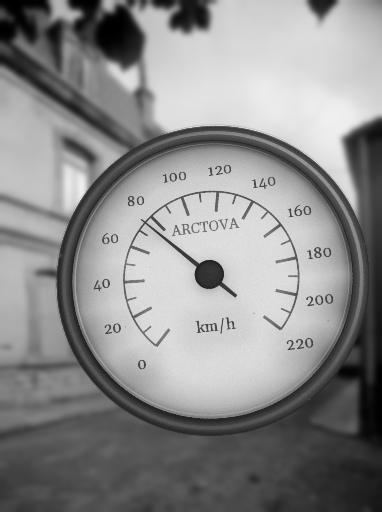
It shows 75,km/h
